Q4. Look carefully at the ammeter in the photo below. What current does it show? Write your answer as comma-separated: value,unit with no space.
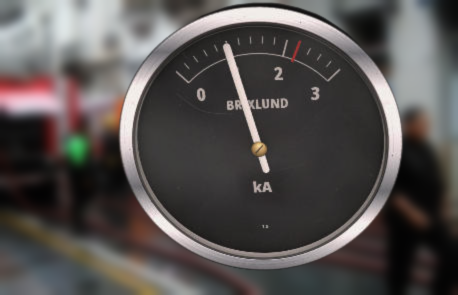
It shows 1,kA
